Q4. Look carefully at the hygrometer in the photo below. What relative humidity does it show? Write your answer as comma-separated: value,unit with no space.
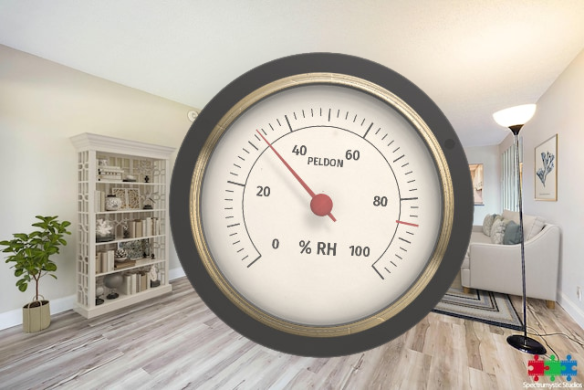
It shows 33,%
